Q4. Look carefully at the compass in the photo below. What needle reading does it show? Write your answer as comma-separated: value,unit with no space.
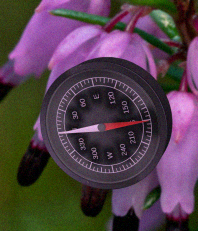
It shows 180,°
